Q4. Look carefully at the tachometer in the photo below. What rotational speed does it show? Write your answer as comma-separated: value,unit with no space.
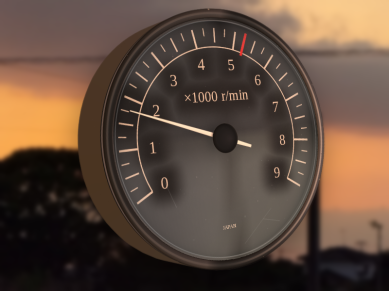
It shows 1750,rpm
